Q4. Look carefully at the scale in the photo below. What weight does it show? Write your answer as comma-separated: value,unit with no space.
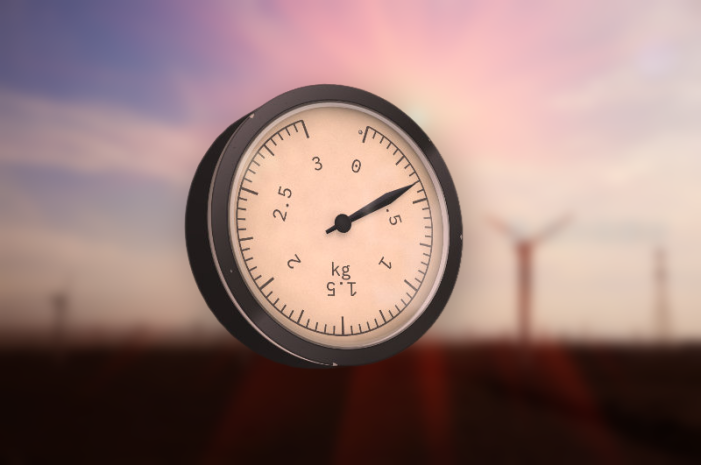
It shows 0.4,kg
